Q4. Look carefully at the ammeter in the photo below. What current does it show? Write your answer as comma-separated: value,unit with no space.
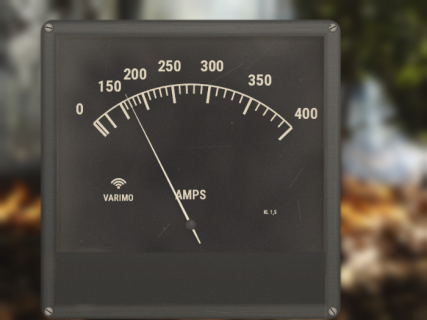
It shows 170,A
